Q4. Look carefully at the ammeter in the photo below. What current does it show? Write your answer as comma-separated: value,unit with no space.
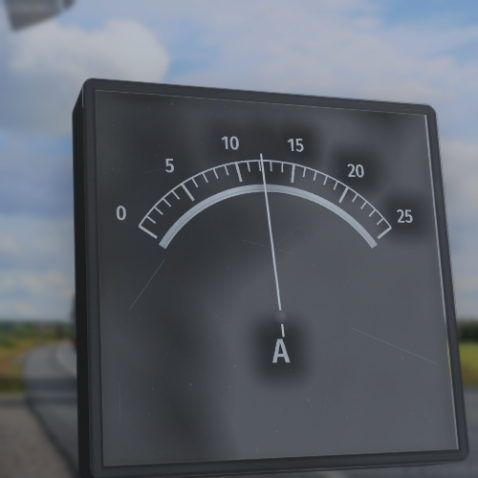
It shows 12,A
